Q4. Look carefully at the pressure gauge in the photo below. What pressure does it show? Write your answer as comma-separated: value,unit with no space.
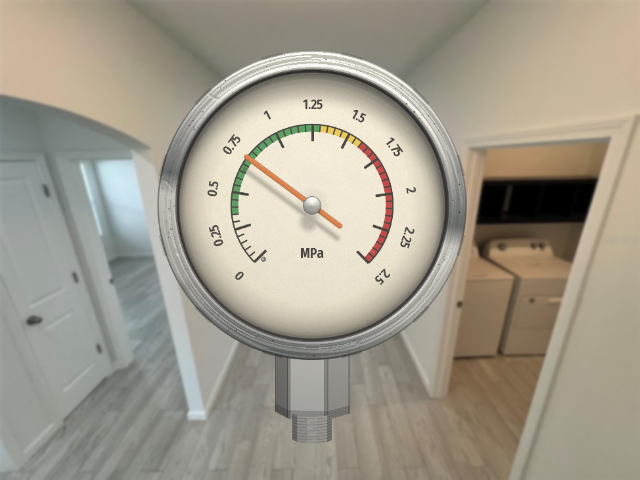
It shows 0.75,MPa
